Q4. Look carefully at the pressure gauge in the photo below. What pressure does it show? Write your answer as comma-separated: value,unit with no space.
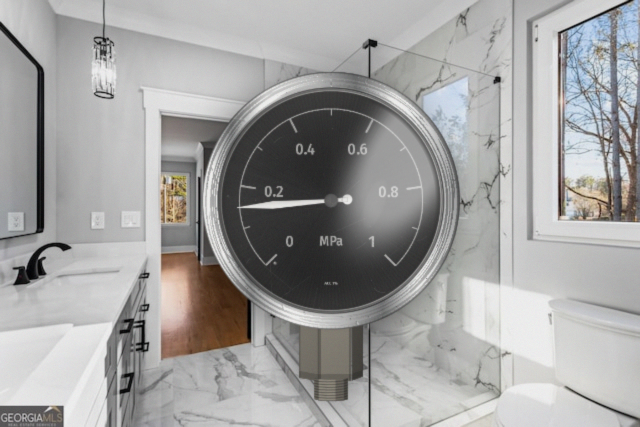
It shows 0.15,MPa
